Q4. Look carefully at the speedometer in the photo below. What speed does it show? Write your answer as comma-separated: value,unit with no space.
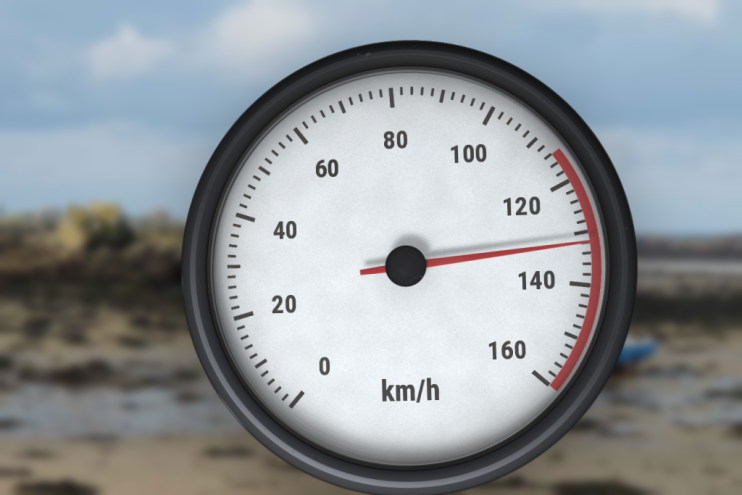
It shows 132,km/h
